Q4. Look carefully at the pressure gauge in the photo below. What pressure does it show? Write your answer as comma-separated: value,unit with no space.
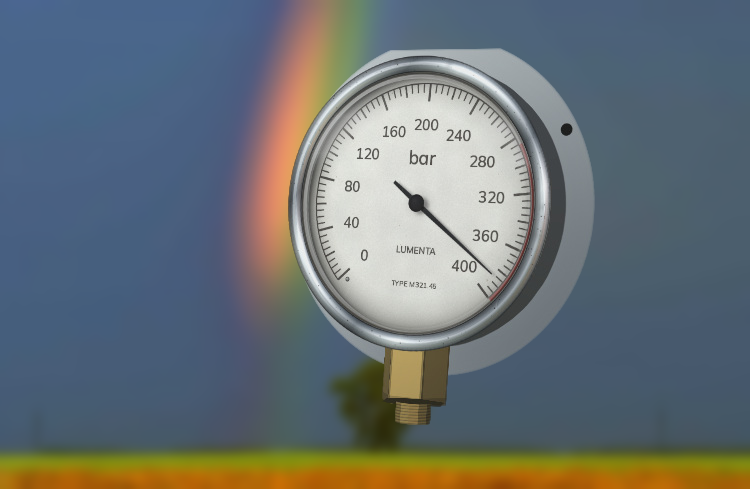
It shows 385,bar
